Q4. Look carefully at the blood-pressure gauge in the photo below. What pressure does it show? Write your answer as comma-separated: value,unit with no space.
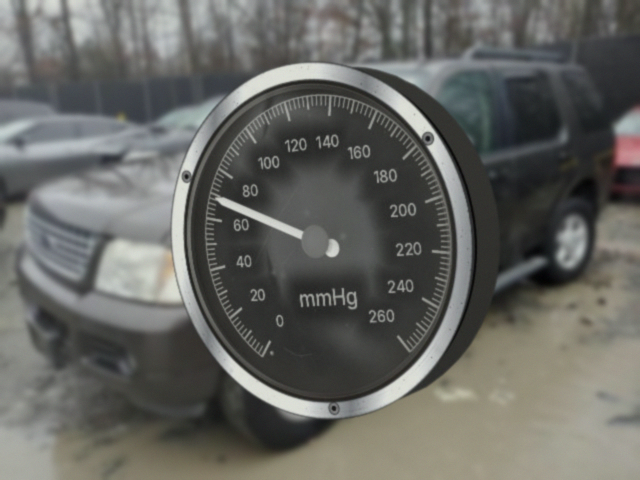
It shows 70,mmHg
